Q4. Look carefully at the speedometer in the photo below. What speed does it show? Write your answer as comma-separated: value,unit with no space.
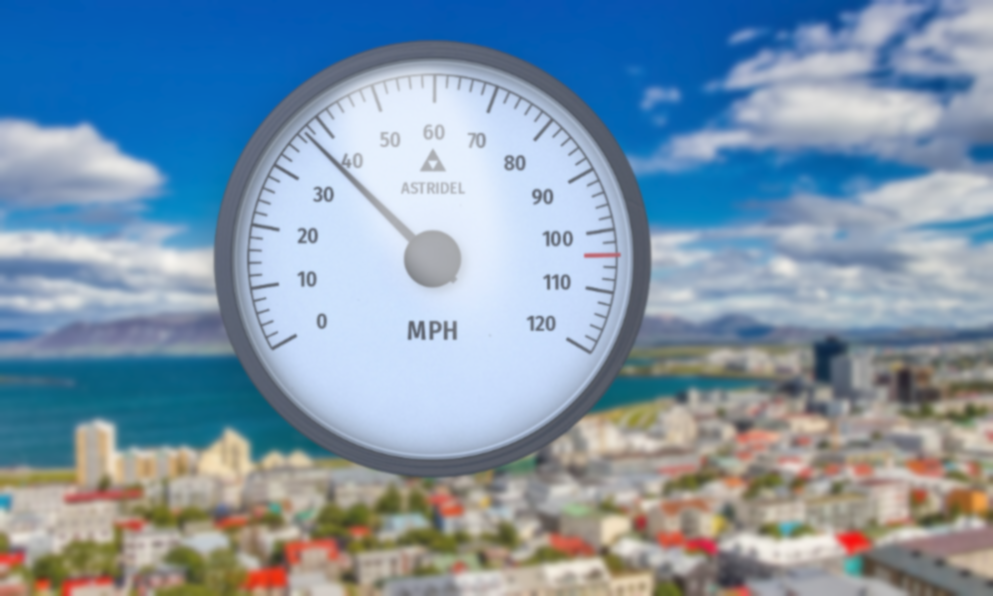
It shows 37,mph
